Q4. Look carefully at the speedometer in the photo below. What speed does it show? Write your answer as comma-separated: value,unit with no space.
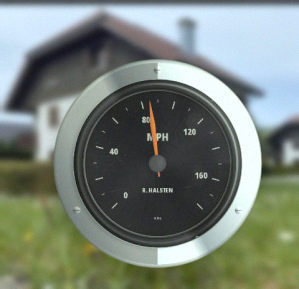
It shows 85,mph
